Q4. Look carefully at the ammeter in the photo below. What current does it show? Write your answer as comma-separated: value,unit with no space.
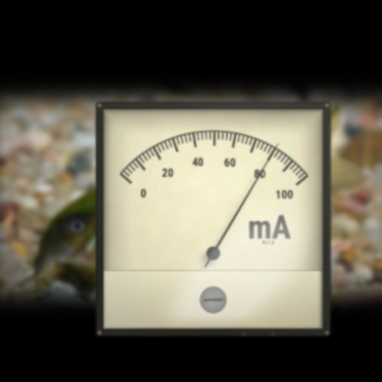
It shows 80,mA
